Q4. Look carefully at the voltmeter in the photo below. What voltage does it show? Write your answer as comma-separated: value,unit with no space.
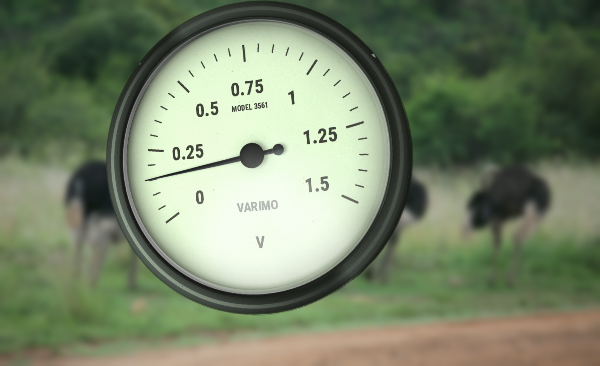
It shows 0.15,V
